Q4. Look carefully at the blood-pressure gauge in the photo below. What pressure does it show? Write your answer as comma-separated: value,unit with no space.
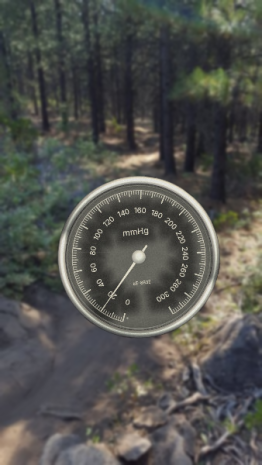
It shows 20,mmHg
